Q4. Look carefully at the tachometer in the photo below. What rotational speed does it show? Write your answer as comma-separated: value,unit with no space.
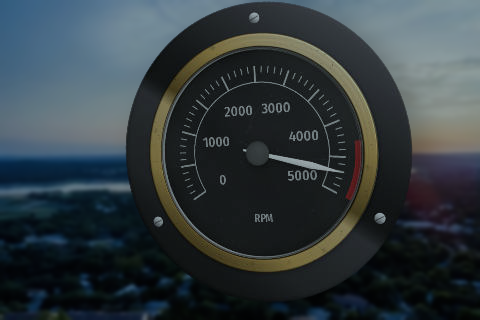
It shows 4700,rpm
